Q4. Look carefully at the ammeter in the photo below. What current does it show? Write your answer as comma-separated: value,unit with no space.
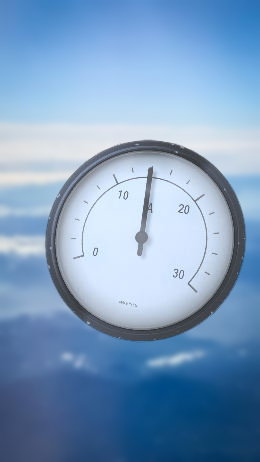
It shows 14,A
